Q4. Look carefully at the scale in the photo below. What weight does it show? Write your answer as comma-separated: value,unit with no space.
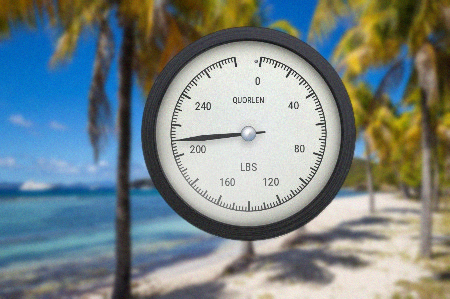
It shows 210,lb
